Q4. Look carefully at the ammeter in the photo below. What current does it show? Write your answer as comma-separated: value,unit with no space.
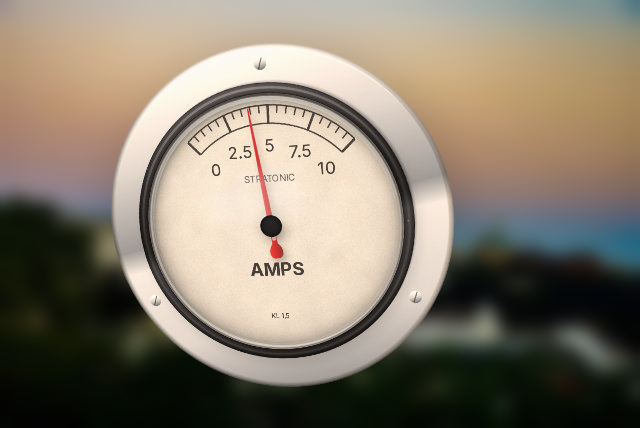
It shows 4,A
